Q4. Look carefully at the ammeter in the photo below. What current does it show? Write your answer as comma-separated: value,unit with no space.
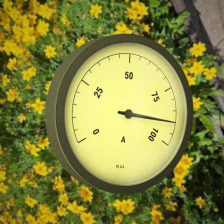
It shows 90,A
